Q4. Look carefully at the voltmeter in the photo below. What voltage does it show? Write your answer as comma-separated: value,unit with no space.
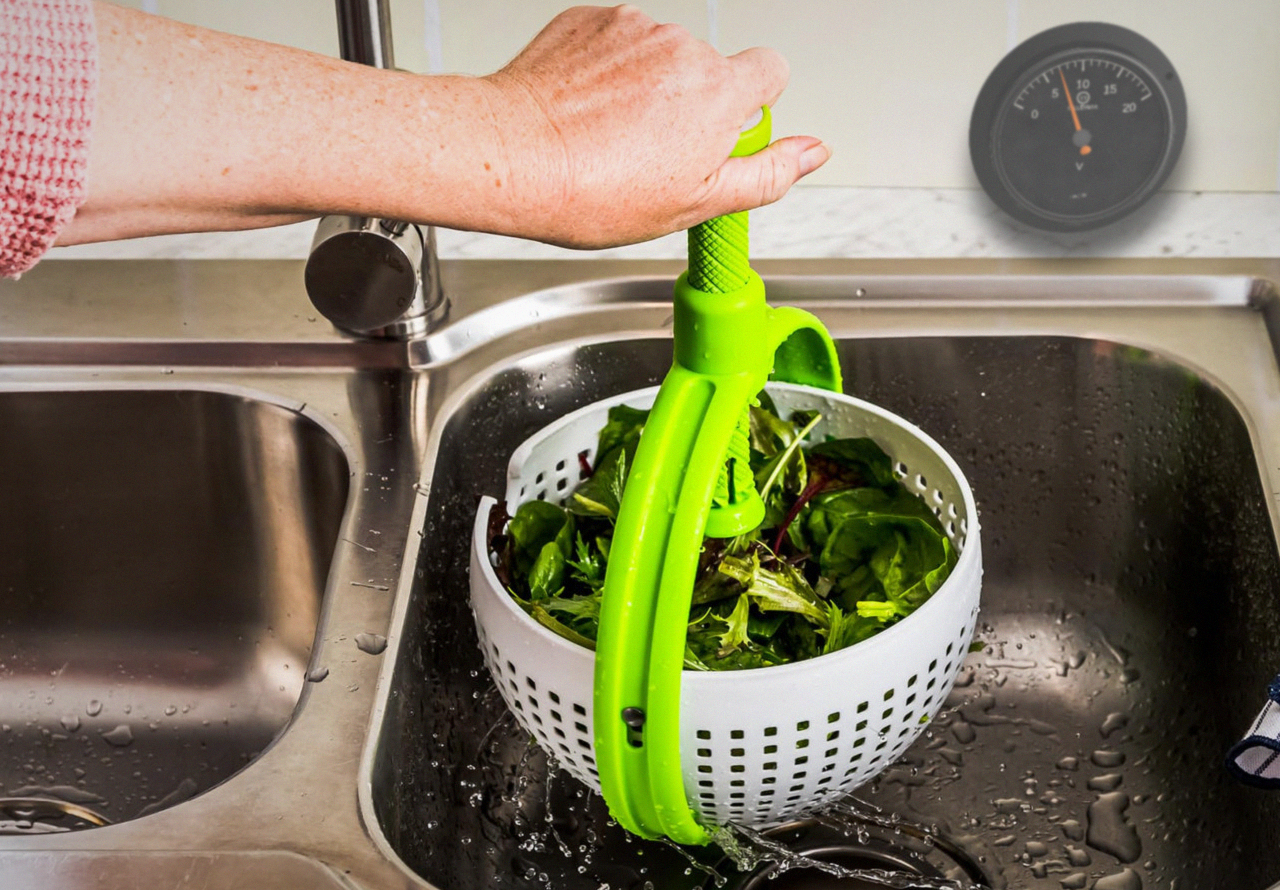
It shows 7,V
